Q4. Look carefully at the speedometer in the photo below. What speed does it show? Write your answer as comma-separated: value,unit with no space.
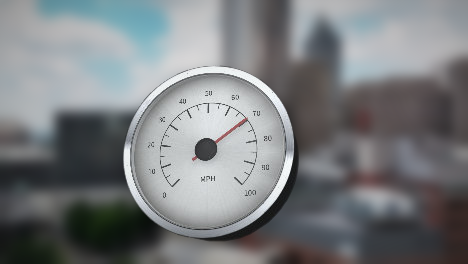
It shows 70,mph
